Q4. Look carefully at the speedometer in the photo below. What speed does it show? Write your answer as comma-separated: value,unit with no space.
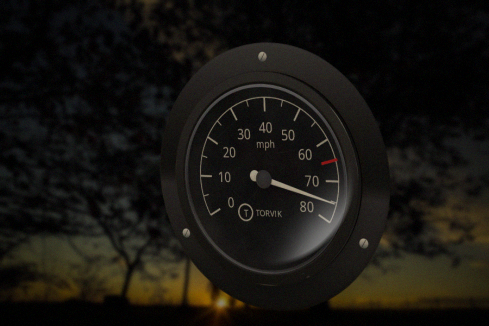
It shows 75,mph
